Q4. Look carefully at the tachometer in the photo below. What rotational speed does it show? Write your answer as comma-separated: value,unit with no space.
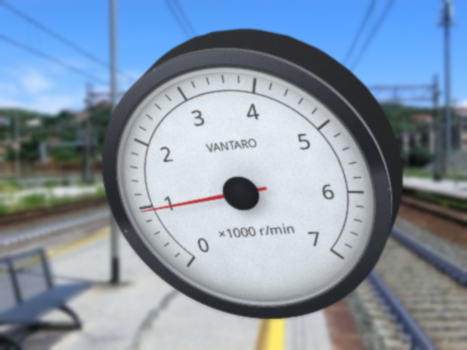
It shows 1000,rpm
